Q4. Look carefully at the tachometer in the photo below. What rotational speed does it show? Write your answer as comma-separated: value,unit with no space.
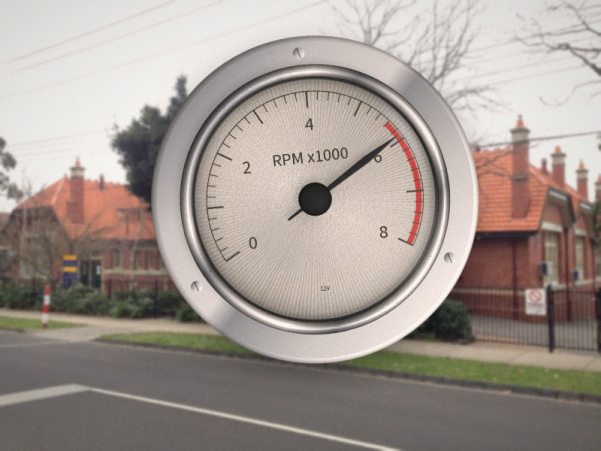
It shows 5900,rpm
